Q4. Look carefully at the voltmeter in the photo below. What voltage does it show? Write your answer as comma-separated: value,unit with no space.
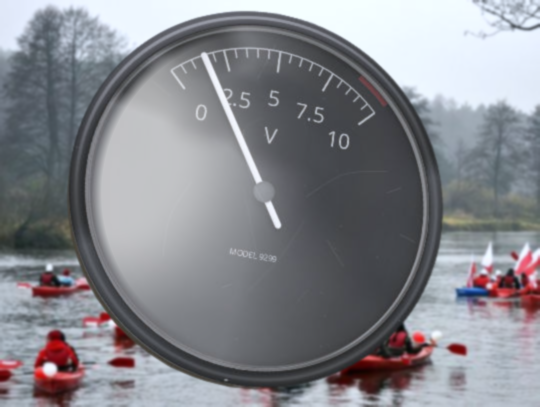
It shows 1.5,V
